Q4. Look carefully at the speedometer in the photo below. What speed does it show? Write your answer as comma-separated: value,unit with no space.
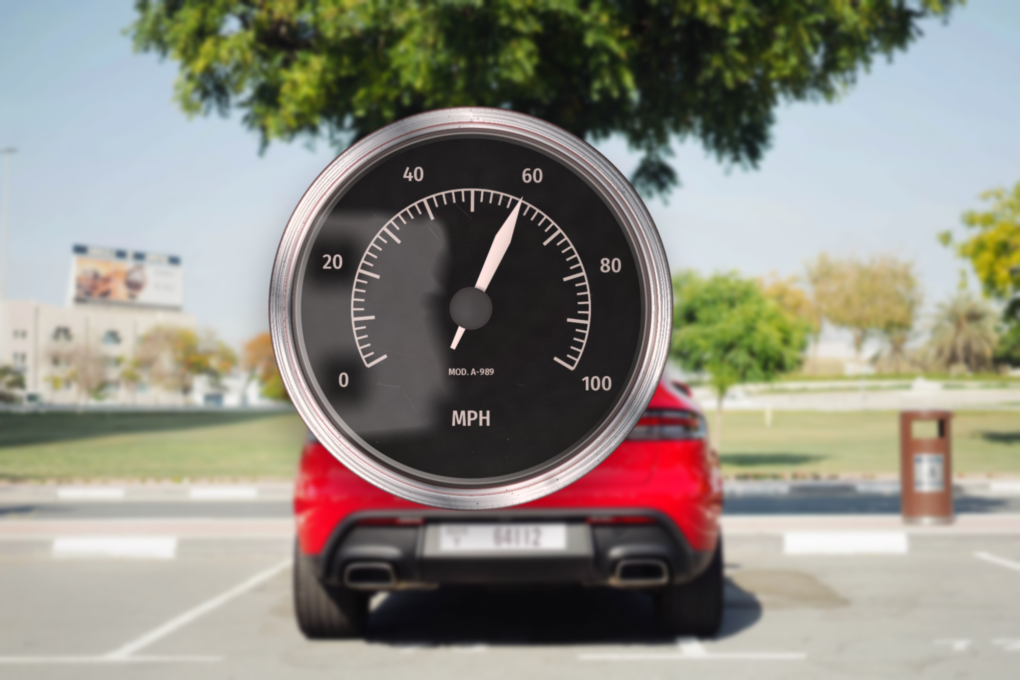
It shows 60,mph
